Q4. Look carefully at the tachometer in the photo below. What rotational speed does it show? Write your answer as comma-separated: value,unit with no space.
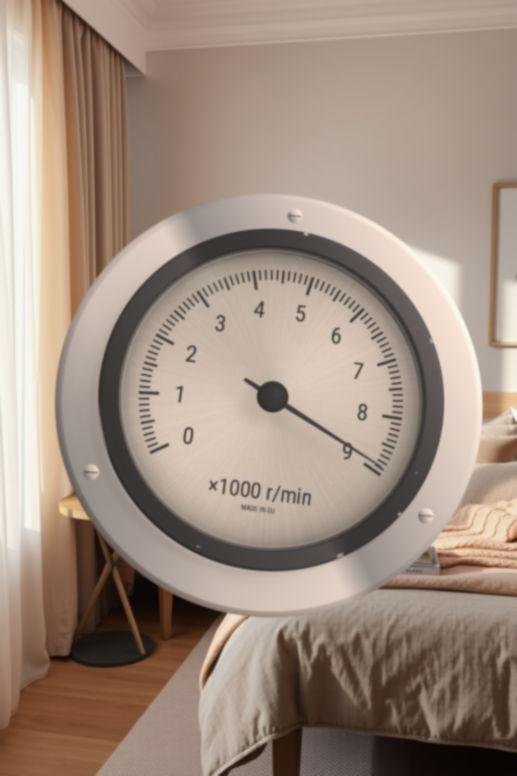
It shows 8900,rpm
